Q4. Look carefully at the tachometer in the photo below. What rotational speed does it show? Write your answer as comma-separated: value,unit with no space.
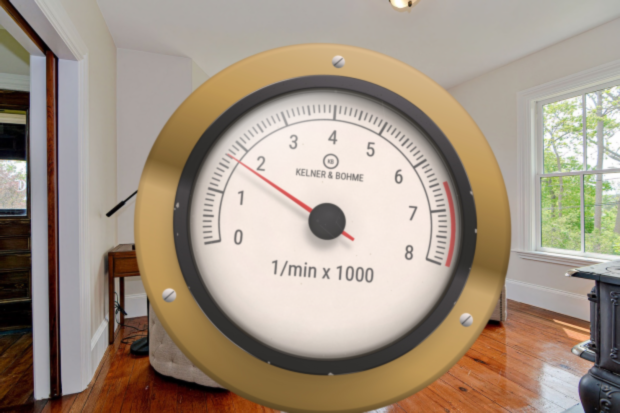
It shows 1700,rpm
